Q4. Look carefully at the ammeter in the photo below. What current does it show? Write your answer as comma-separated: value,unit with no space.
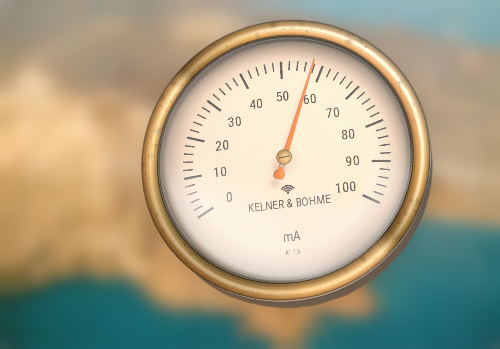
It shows 58,mA
